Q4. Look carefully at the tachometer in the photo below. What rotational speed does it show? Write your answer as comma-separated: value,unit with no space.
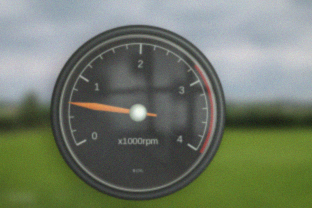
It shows 600,rpm
